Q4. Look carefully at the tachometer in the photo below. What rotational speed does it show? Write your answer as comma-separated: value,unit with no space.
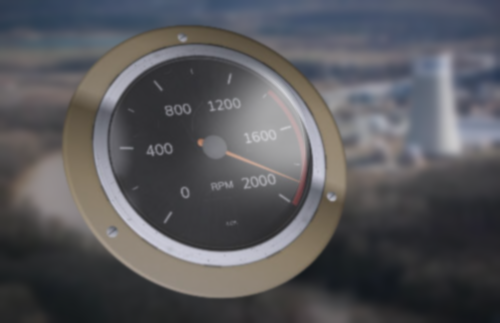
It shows 1900,rpm
